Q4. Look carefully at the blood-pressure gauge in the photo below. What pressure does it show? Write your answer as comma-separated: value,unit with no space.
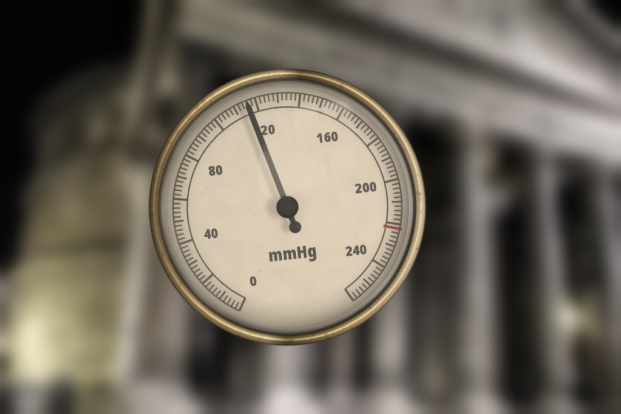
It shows 116,mmHg
